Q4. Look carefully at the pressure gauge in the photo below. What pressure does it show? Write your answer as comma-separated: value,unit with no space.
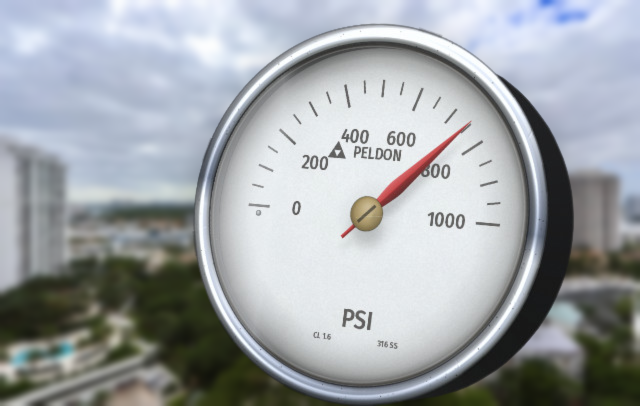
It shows 750,psi
